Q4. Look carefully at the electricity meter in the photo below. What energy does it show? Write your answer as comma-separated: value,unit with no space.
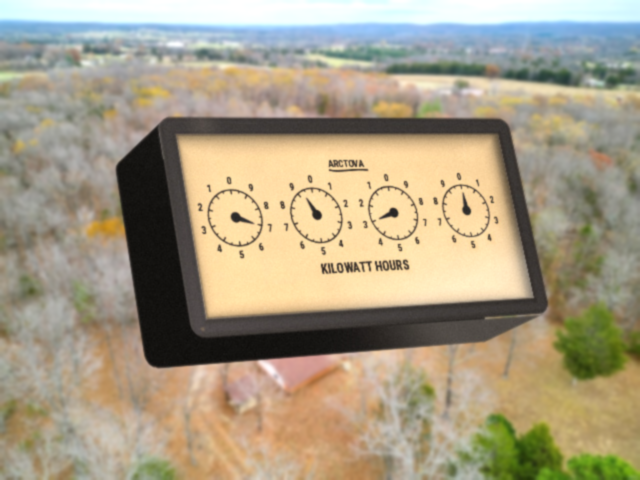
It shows 6930,kWh
